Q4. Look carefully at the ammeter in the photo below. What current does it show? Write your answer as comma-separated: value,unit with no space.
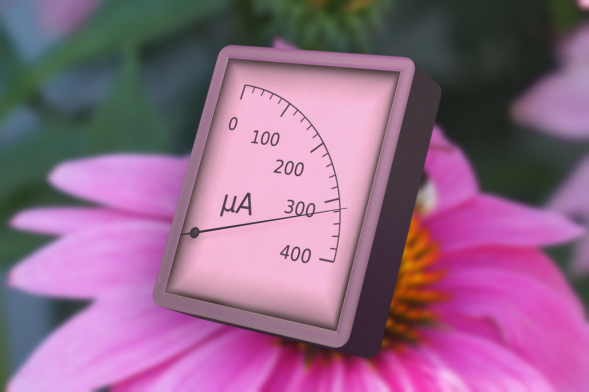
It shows 320,µA
